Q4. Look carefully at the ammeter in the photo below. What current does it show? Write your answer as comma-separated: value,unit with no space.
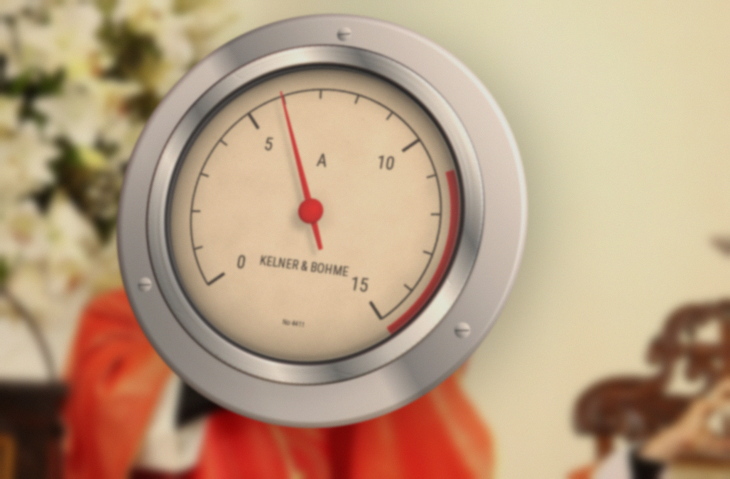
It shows 6,A
